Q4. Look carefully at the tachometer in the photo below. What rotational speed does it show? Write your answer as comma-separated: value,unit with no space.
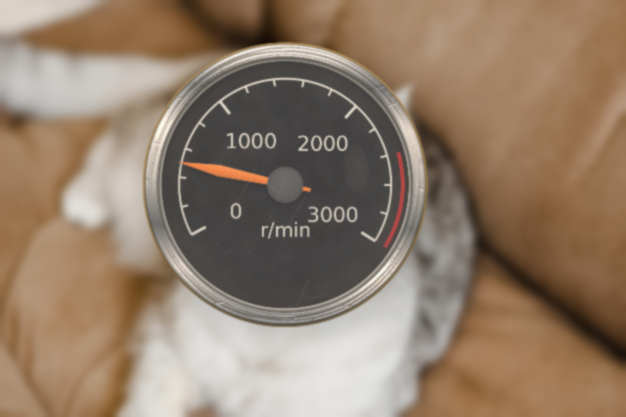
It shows 500,rpm
